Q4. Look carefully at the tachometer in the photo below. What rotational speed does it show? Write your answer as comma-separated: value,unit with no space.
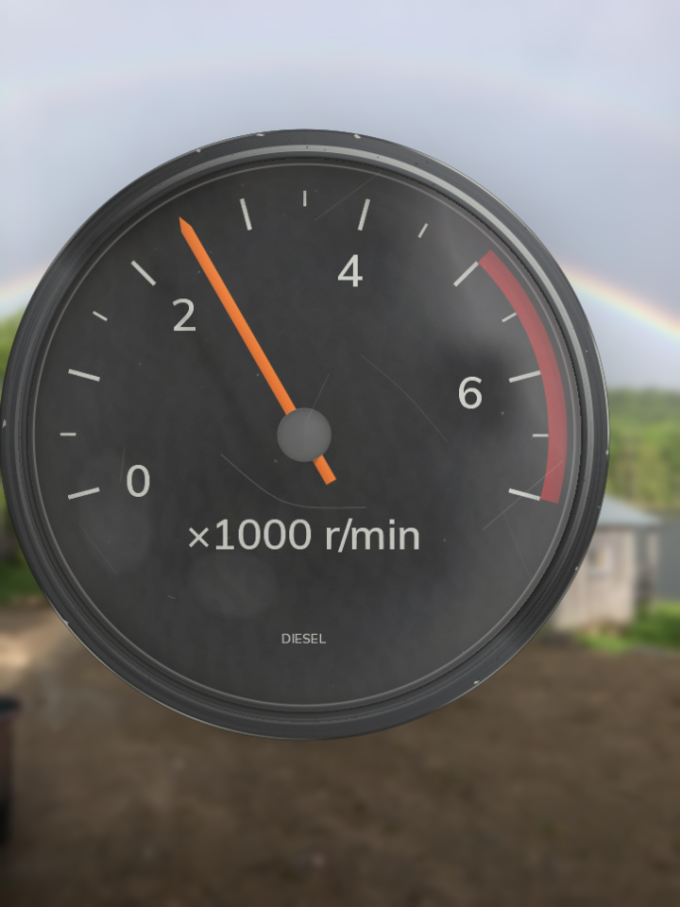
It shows 2500,rpm
